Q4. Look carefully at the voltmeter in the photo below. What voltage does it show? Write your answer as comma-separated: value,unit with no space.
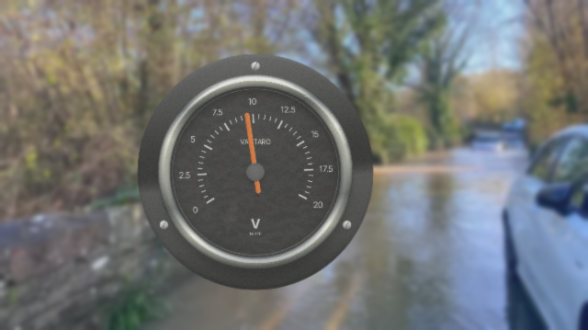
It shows 9.5,V
